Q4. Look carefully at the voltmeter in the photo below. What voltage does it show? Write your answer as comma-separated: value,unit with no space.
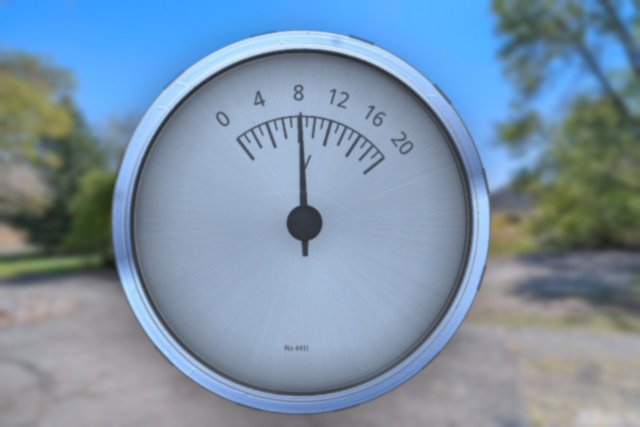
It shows 8,V
